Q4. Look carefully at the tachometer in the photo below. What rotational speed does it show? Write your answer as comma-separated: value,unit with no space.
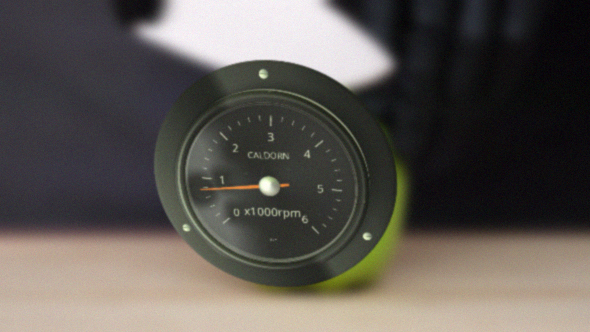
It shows 800,rpm
